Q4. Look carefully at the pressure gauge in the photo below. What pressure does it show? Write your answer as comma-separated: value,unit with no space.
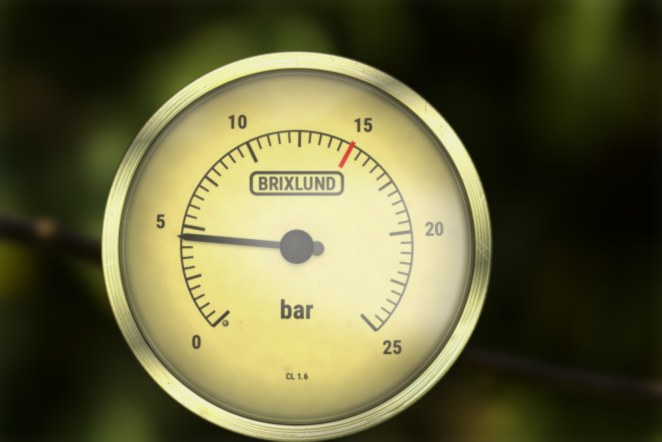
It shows 4.5,bar
